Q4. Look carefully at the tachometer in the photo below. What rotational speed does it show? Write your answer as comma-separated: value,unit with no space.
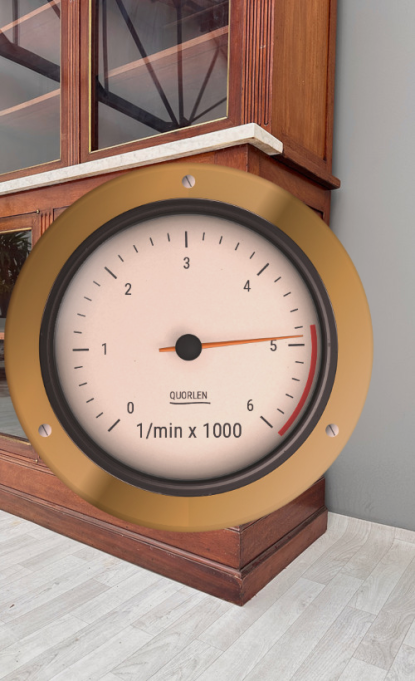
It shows 4900,rpm
